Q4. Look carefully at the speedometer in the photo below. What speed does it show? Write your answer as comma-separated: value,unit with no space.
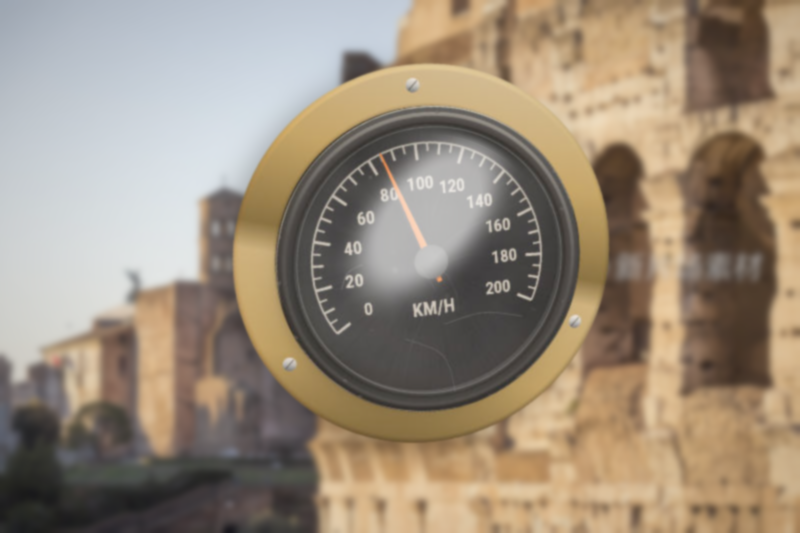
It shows 85,km/h
